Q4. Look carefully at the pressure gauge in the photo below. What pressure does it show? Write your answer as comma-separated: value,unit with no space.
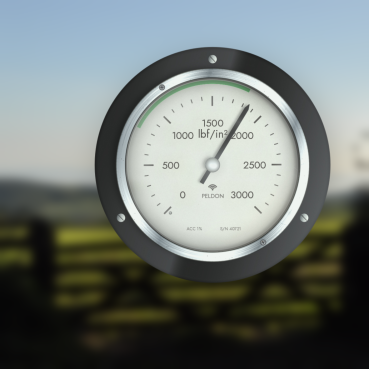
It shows 1850,psi
